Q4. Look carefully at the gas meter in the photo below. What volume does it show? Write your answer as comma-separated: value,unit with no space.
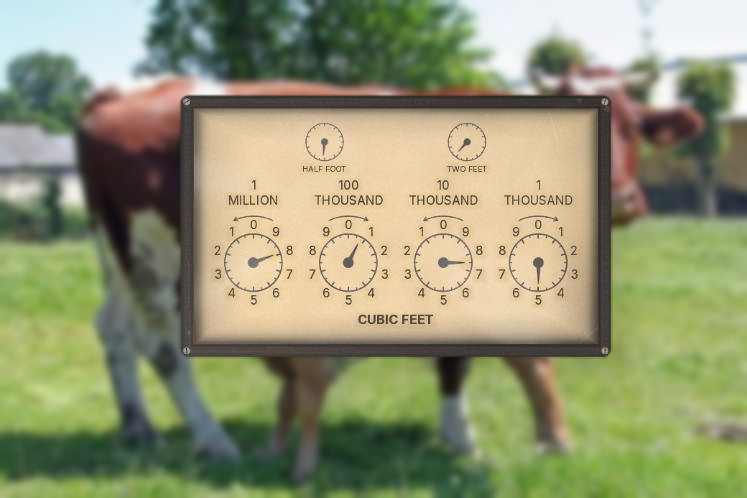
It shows 807500,ft³
